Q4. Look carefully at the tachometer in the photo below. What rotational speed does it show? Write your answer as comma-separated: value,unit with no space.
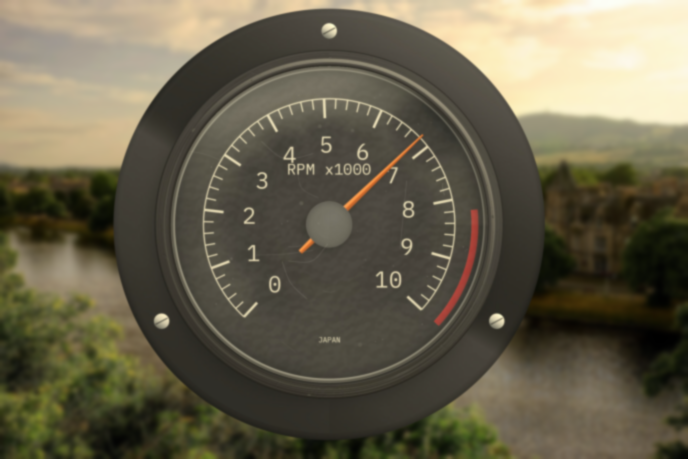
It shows 6800,rpm
